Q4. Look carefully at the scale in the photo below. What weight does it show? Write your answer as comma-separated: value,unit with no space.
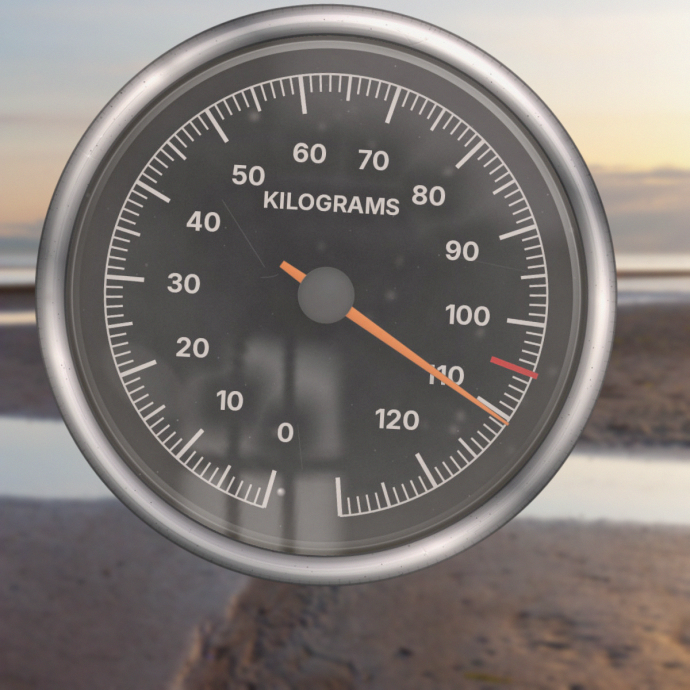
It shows 110.5,kg
